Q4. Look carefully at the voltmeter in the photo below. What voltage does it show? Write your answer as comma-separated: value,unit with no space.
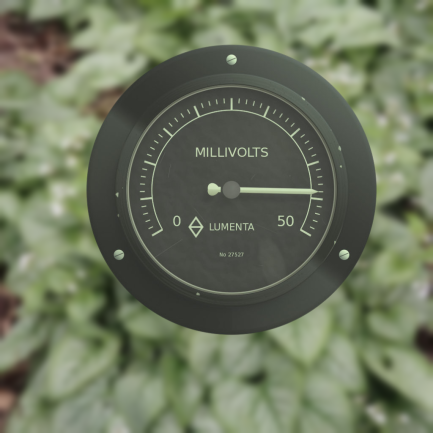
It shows 44,mV
